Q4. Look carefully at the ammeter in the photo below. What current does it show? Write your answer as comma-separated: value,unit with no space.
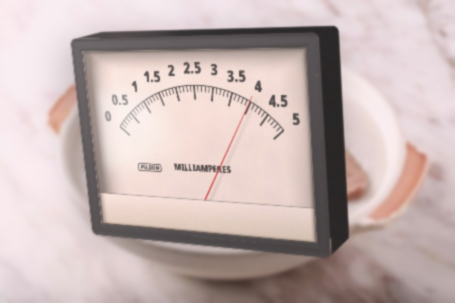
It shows 4,mA
